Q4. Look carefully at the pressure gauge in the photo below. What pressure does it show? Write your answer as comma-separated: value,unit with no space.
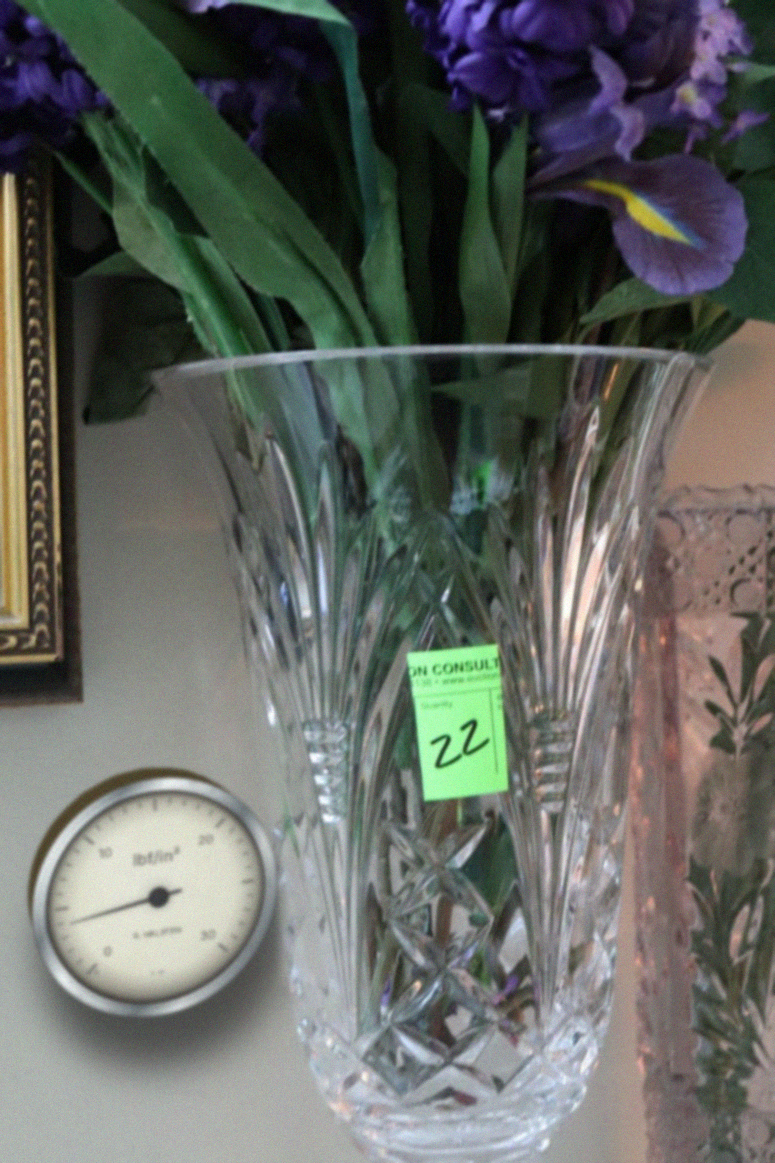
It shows 4,psi
